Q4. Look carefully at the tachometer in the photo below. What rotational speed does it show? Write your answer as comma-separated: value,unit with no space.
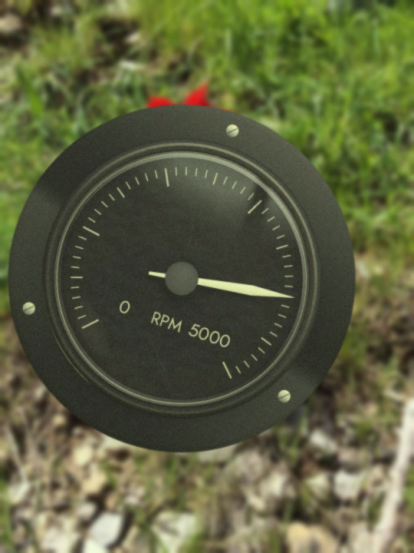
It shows 4000,rpm
